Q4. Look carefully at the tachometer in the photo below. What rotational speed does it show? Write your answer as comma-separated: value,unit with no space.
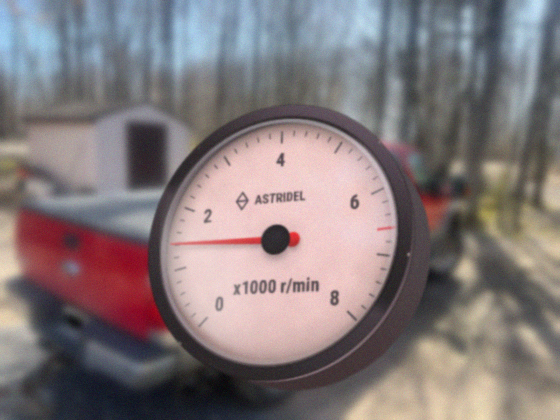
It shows 1400,rpm
